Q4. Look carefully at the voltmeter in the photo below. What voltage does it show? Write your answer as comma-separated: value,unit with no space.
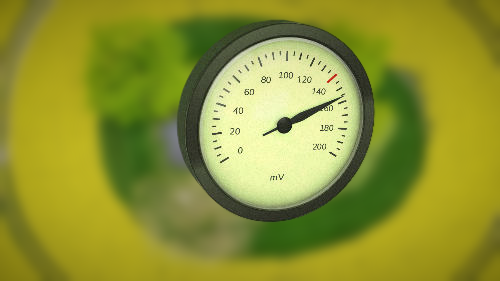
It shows 155,mV
